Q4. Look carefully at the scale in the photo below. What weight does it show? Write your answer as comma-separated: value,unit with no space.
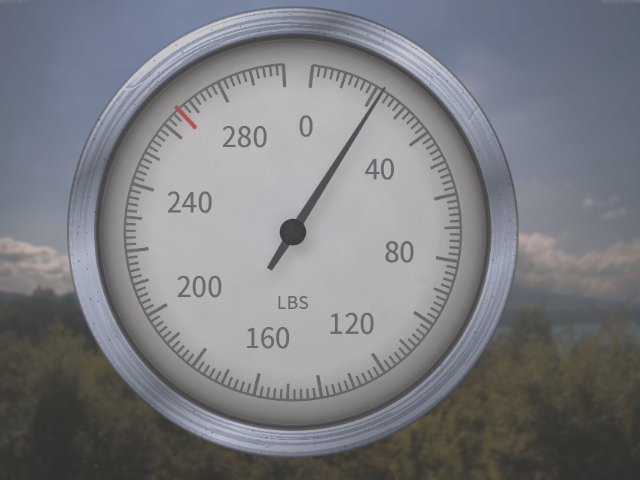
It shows 22,lb
